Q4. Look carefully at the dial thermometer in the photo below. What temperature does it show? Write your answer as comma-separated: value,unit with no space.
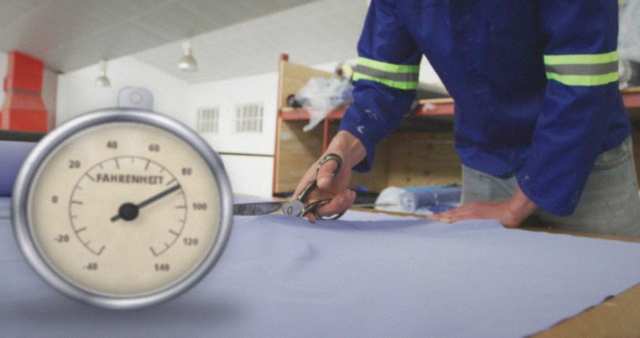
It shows 85,°F
